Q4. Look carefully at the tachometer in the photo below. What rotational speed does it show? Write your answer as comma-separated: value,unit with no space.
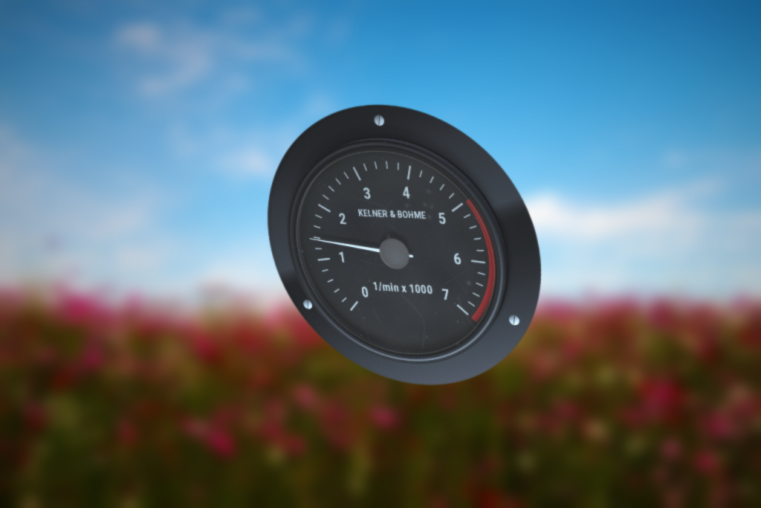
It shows 1400,rpm
